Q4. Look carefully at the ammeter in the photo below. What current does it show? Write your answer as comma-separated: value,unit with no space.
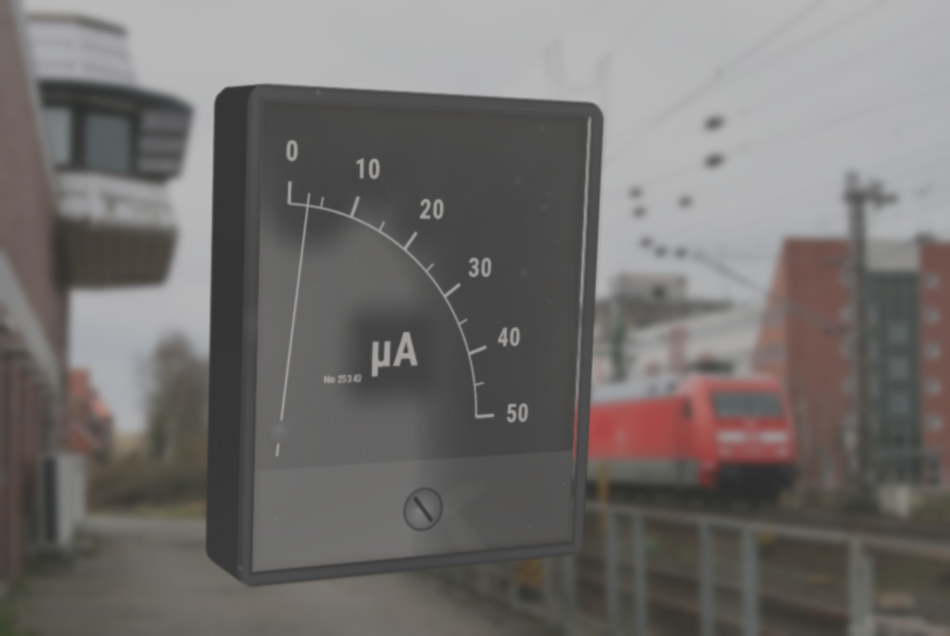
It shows 2.5,µA
